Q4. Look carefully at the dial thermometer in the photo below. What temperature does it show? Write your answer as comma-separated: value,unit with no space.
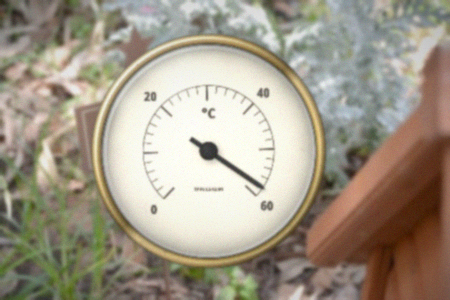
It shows 58,°C
